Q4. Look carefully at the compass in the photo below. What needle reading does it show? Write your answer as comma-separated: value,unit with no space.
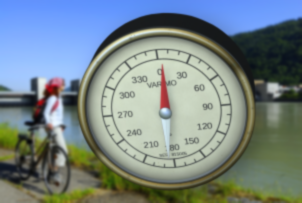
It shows 5,°
